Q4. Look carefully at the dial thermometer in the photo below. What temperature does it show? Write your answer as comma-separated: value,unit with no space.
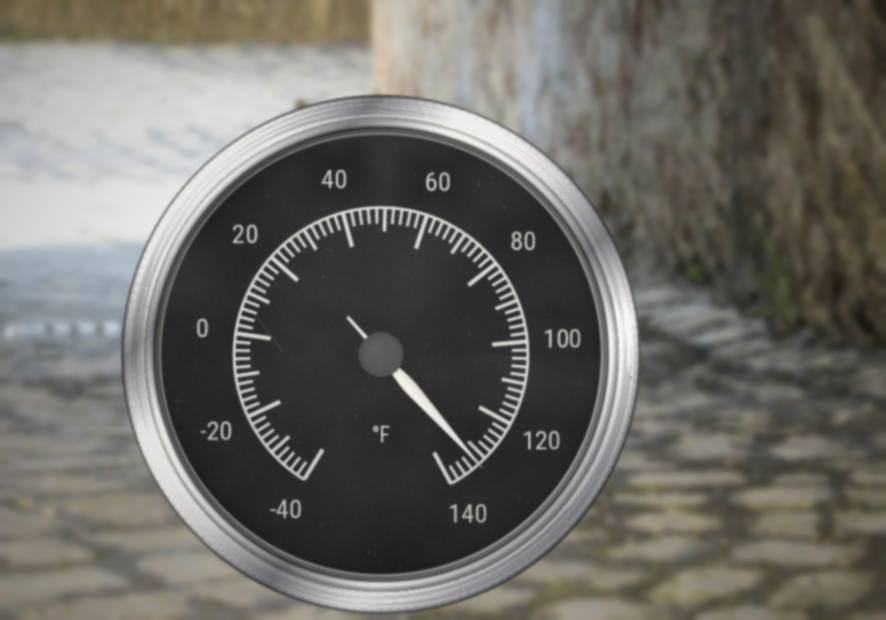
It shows 132,°F
